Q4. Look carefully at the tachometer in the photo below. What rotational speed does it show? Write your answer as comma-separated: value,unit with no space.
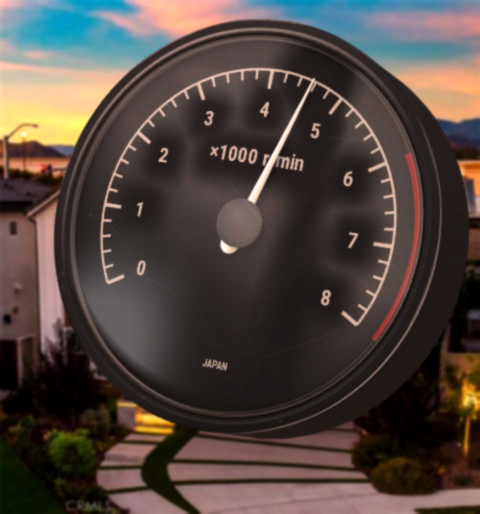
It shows 4600,rpm
